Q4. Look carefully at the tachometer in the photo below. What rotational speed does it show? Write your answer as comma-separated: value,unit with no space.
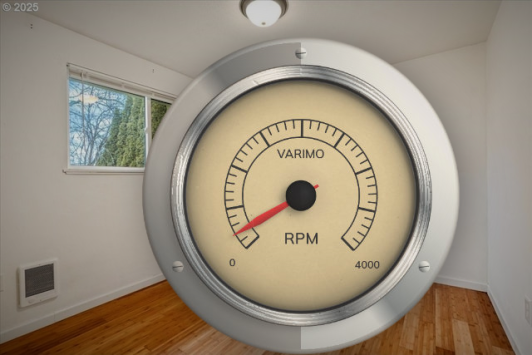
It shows 200,rpm
